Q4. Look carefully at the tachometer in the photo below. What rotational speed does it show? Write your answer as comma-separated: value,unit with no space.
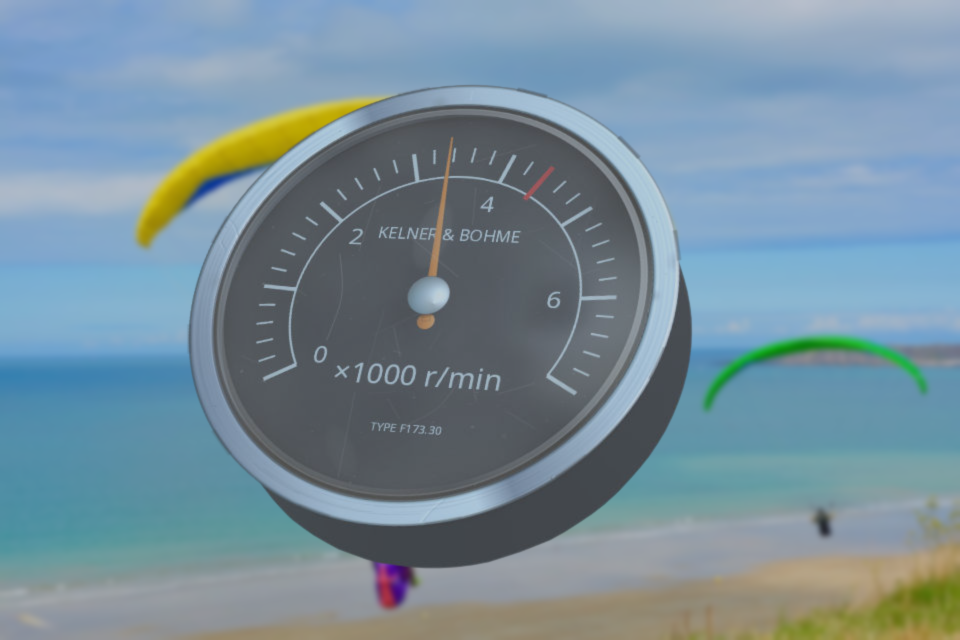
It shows 3400,rpm
